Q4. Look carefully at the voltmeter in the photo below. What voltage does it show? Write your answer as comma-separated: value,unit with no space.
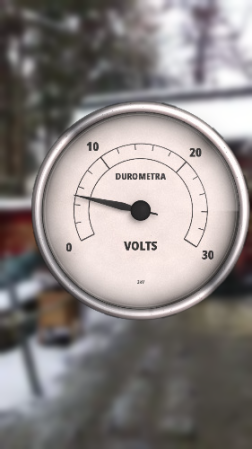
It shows 5,V
